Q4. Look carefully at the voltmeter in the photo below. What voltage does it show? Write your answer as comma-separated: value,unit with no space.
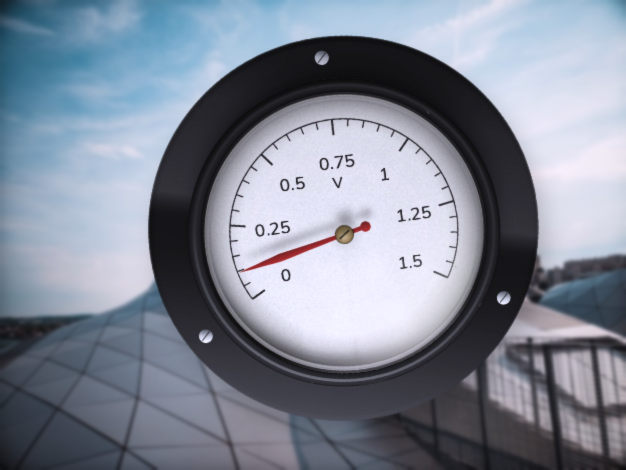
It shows 0.1,V
